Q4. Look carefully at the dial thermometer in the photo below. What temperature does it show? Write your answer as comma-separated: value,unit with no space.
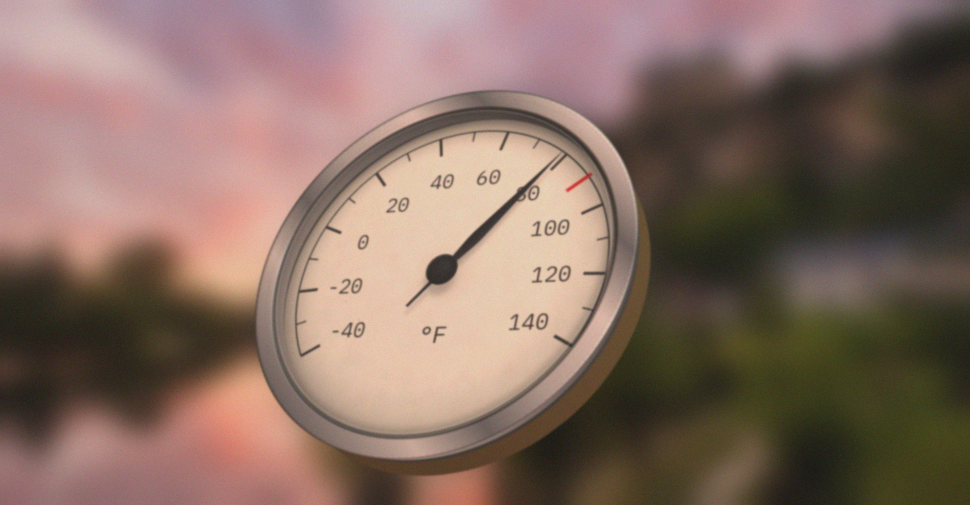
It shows 80,°F
